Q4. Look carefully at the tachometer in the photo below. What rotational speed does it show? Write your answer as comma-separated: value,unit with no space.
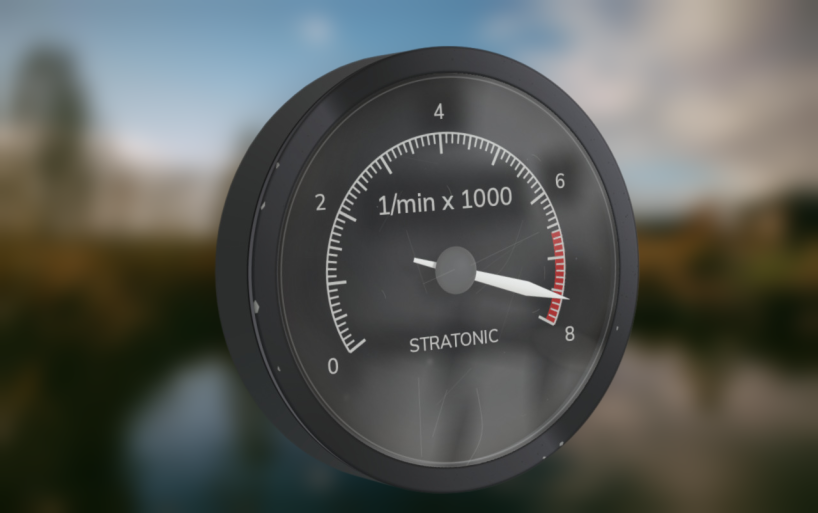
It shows 7600,rpm
